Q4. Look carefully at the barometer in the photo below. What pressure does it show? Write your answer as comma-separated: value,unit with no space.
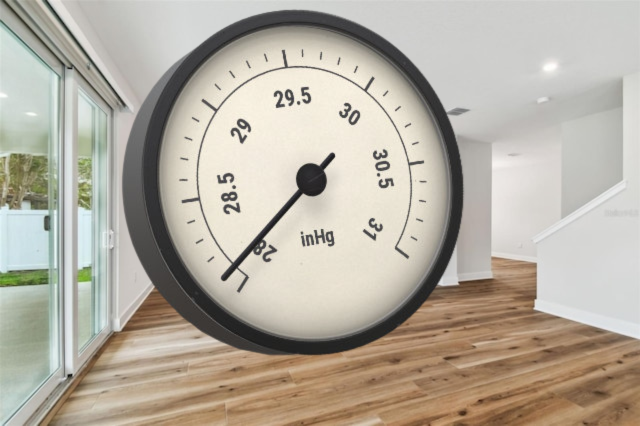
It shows 28.1,inHg
